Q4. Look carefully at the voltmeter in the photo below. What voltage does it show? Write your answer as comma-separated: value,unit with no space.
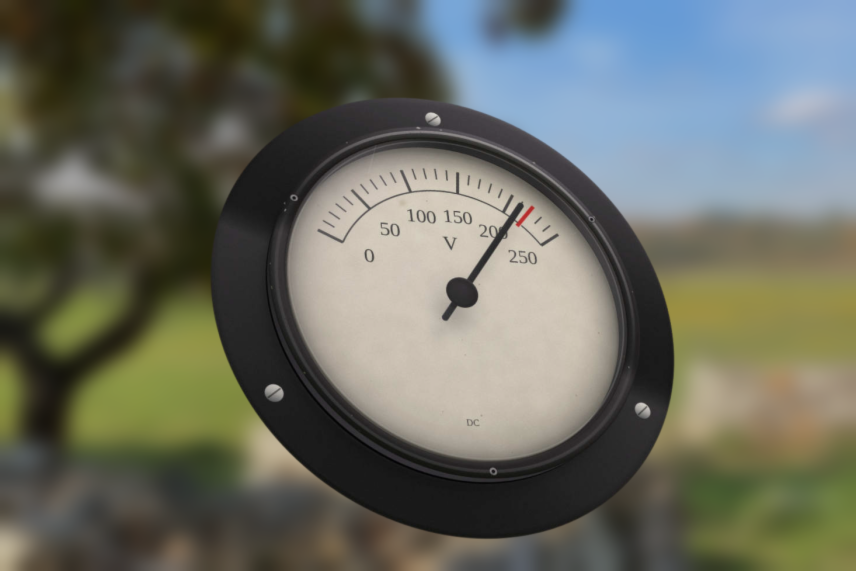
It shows 210,V
